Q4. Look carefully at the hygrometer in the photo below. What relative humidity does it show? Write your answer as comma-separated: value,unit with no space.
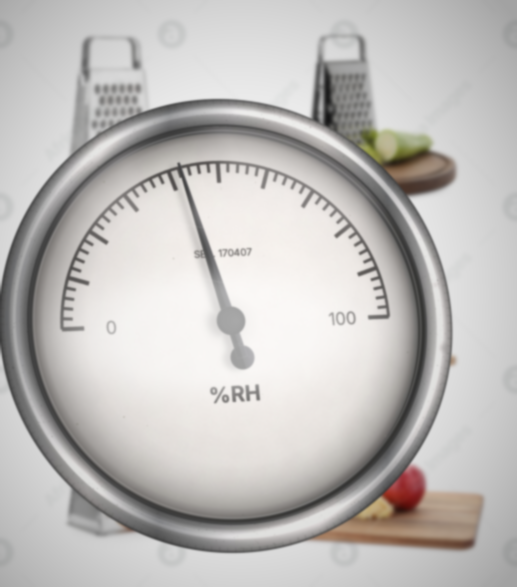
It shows 42,%
